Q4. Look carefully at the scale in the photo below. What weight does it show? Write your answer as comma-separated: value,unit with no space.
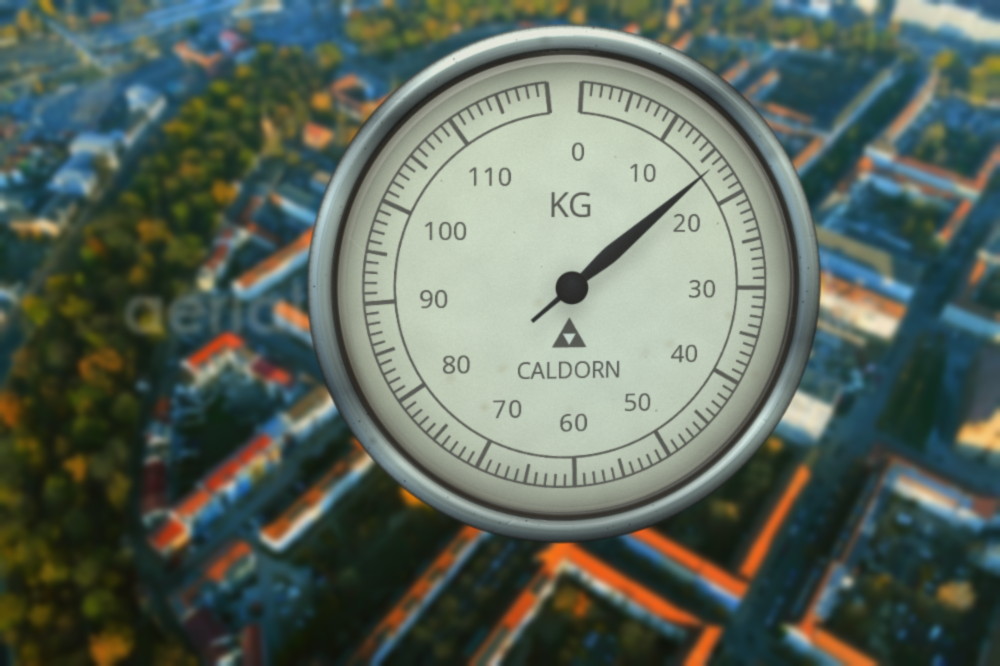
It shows 16,kg
